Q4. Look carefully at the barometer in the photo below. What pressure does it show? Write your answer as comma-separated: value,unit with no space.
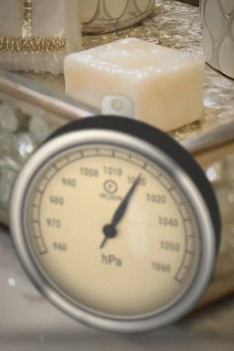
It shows 1020,hPa
